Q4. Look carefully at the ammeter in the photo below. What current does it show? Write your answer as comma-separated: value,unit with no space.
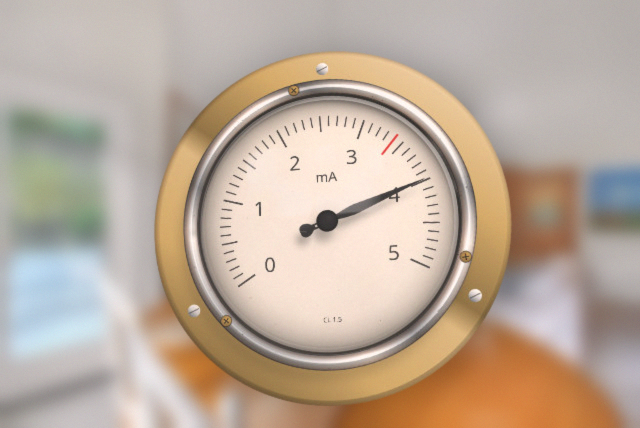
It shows 4,mA
